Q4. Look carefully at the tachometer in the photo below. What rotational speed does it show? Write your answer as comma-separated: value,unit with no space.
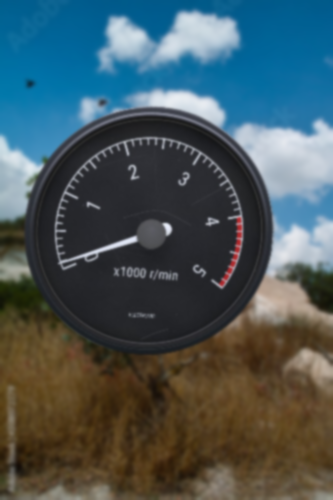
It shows 100,rpm
